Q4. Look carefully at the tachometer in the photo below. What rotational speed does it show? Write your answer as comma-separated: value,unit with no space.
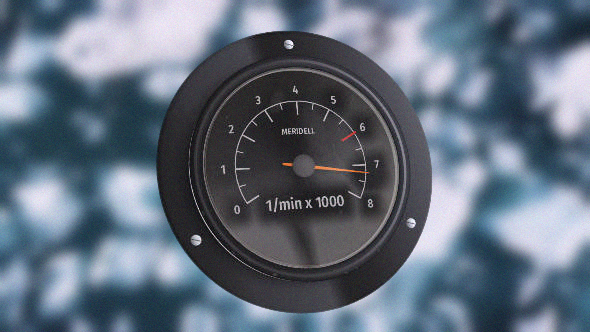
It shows 7250,rpm
